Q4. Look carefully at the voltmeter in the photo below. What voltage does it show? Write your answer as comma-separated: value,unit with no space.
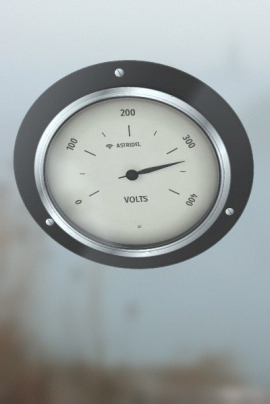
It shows 325,V
